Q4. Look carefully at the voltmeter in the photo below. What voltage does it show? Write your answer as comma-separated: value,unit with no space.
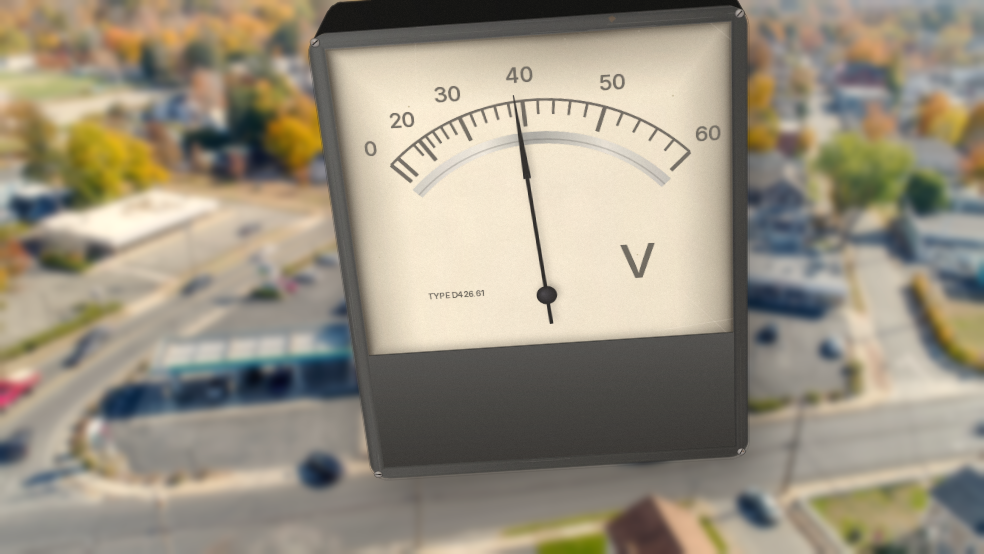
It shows 39,V
